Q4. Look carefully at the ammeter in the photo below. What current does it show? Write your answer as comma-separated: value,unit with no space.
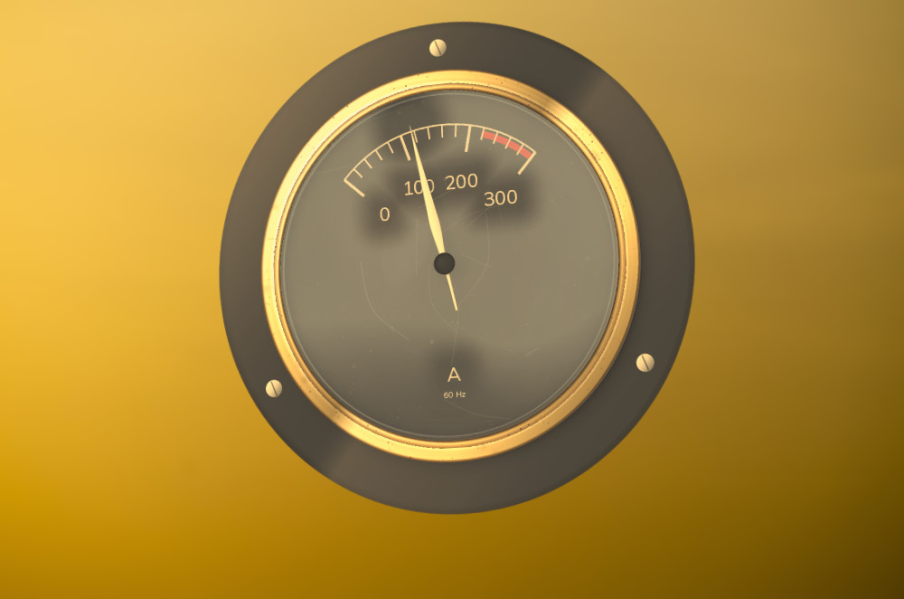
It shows 120,A
